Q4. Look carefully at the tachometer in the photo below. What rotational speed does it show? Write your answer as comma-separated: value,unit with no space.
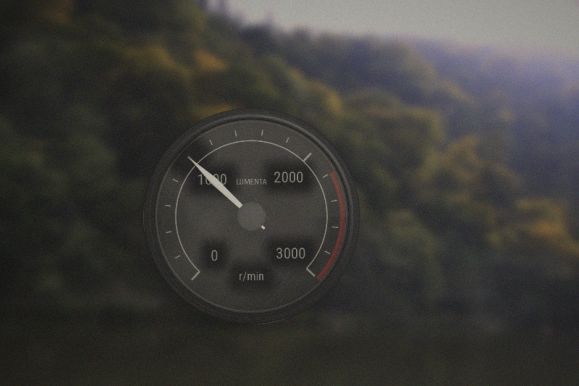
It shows 1000,rpm
